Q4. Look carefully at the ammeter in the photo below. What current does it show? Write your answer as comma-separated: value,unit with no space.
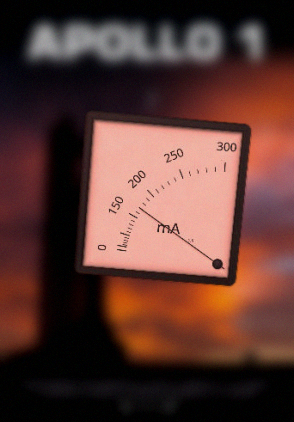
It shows 170,mA
